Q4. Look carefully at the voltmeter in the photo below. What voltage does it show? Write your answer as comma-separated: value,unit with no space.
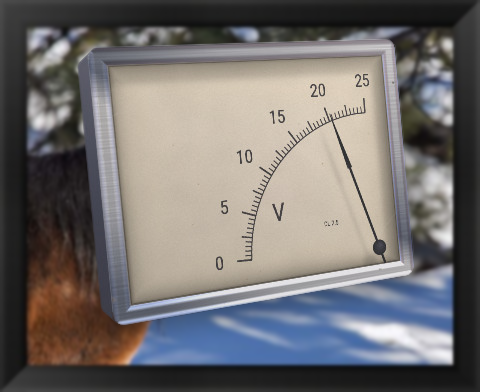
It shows 20,V
